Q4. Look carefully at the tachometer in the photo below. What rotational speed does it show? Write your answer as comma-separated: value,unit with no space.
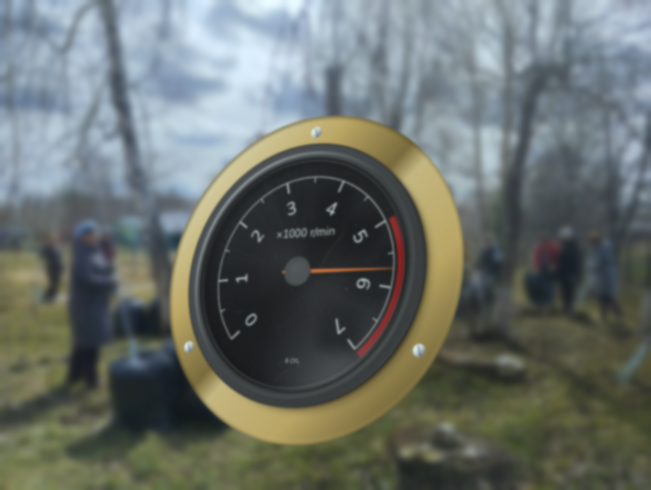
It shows 5750,rpm
